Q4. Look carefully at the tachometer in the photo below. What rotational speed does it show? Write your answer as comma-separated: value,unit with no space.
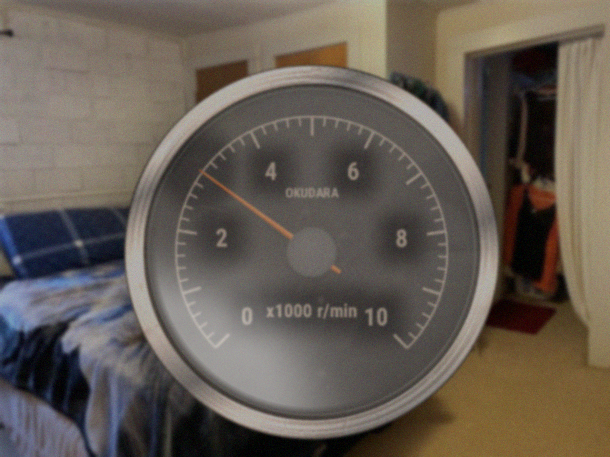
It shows 3000,rpm
